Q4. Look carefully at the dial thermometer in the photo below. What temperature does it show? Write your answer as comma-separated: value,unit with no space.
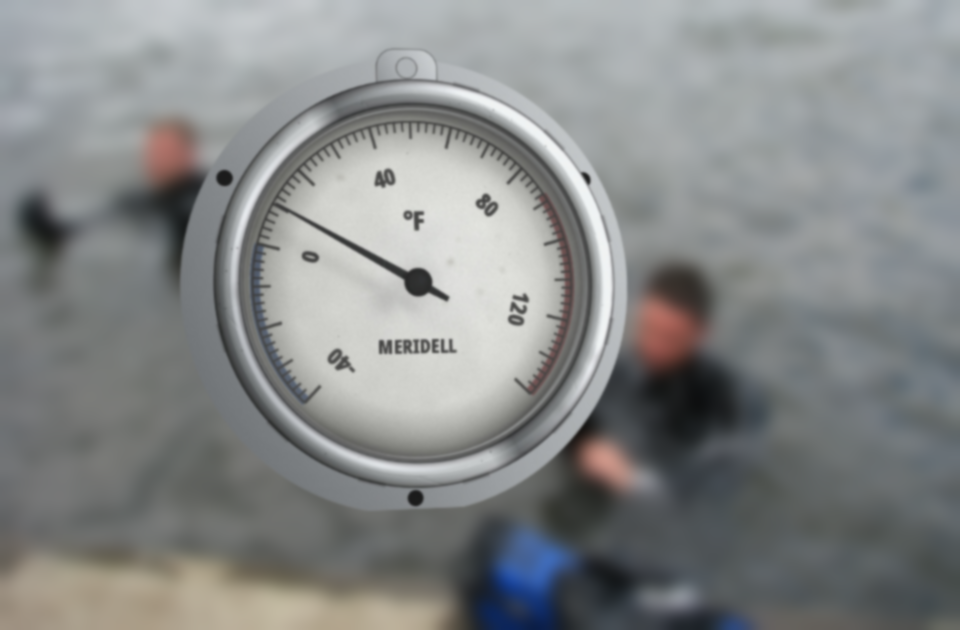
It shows 10,°F
